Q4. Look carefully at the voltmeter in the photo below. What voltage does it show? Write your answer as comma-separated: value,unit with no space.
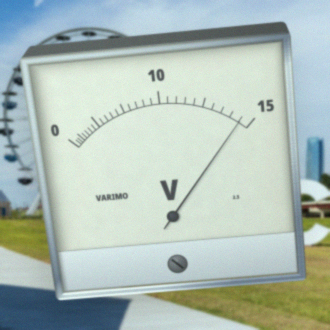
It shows 14.5,V
